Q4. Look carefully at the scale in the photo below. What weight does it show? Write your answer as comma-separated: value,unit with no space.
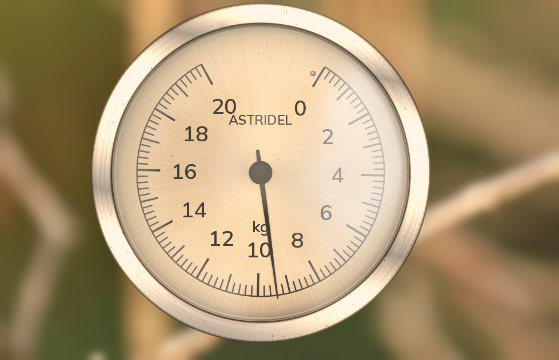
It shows 9.4,kg
